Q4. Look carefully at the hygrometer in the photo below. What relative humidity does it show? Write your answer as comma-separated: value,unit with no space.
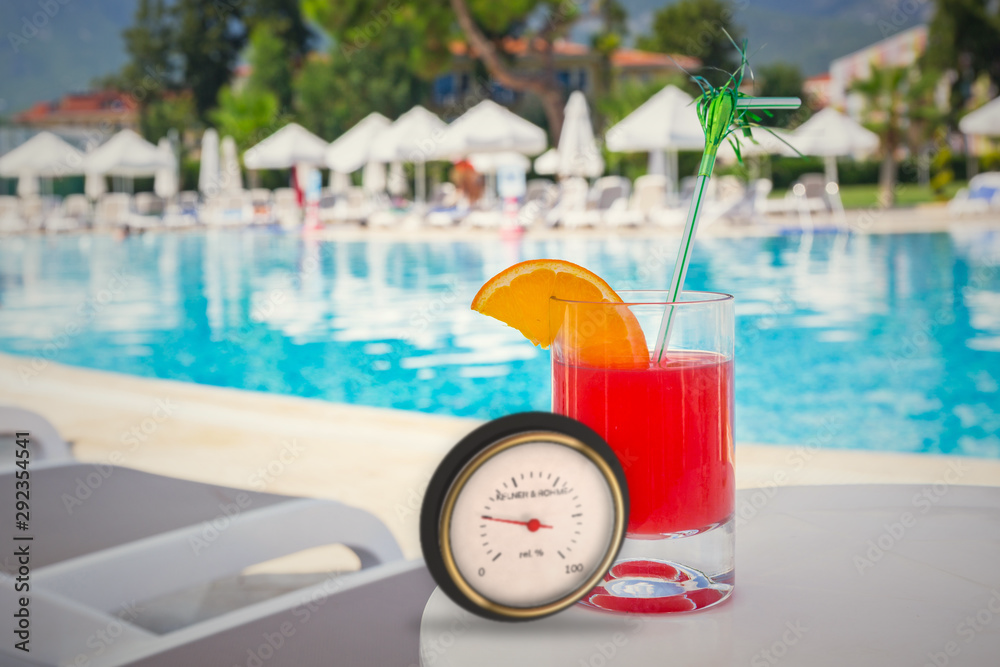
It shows 20,%
